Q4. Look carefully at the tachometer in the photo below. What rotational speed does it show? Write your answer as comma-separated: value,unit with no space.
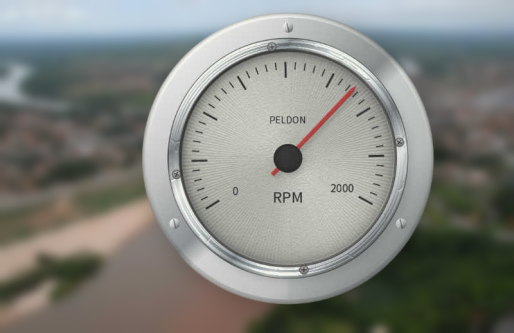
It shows 1375,rpm
